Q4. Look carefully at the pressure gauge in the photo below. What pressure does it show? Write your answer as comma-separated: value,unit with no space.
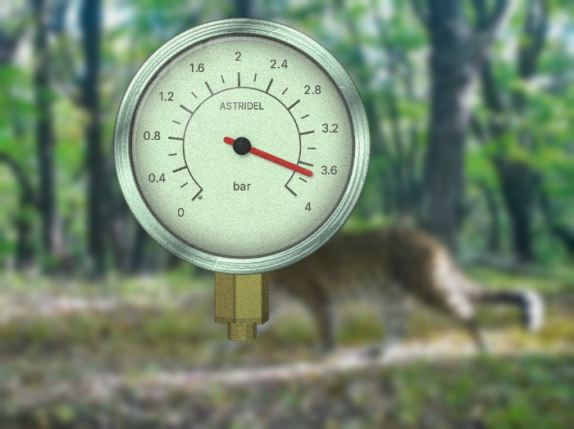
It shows 3.7,bar
